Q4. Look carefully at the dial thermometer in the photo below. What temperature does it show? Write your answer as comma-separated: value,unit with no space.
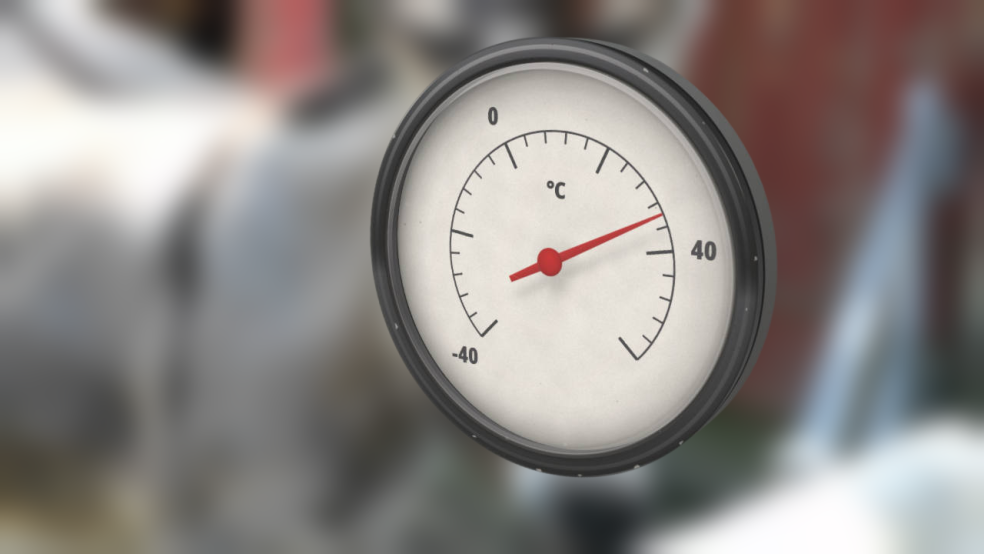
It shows 34,°C
